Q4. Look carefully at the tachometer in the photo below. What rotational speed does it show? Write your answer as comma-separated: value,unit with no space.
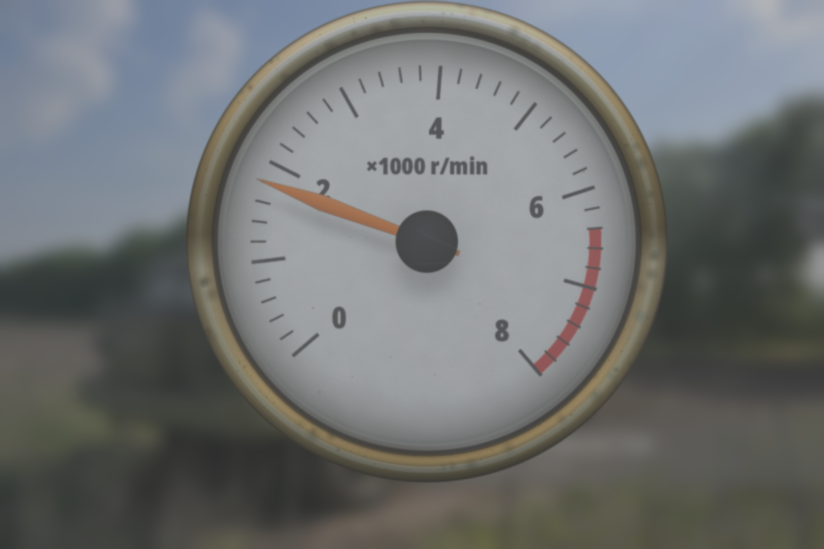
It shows 1800,rpm
